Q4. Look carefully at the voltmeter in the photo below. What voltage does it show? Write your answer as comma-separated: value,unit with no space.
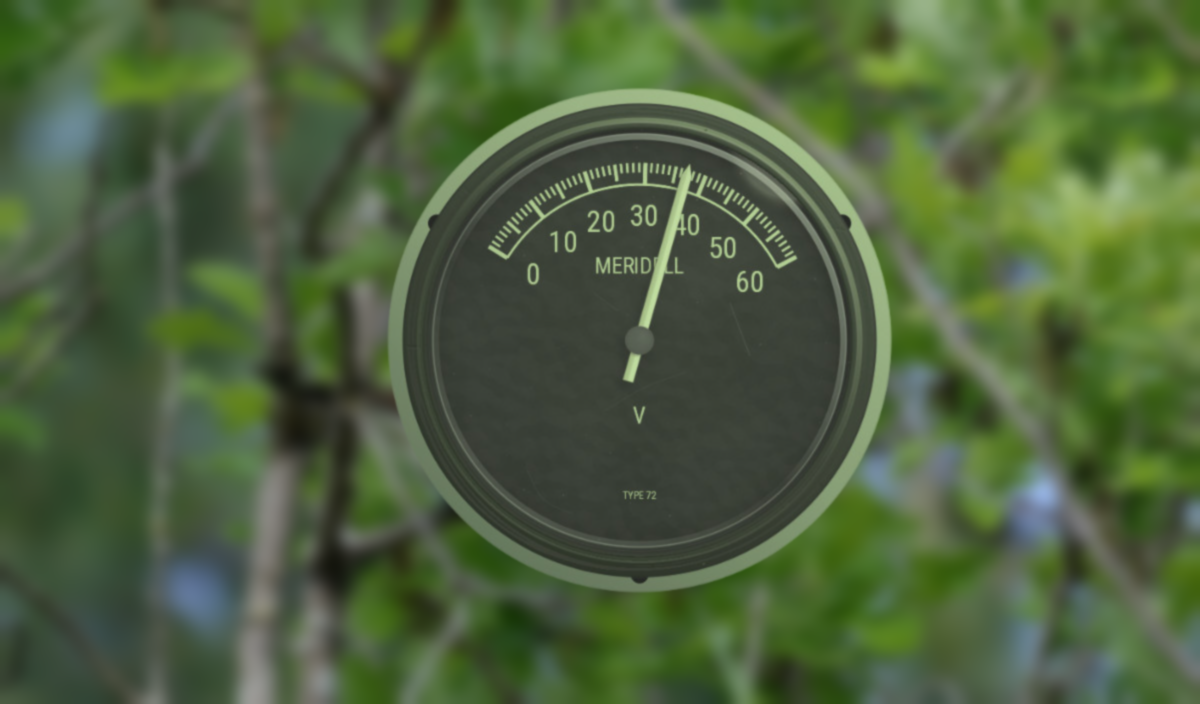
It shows 37,V
